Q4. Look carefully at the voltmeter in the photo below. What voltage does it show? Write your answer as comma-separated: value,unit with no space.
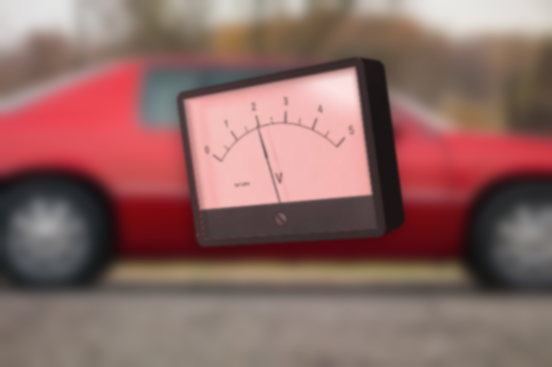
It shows 2,V
